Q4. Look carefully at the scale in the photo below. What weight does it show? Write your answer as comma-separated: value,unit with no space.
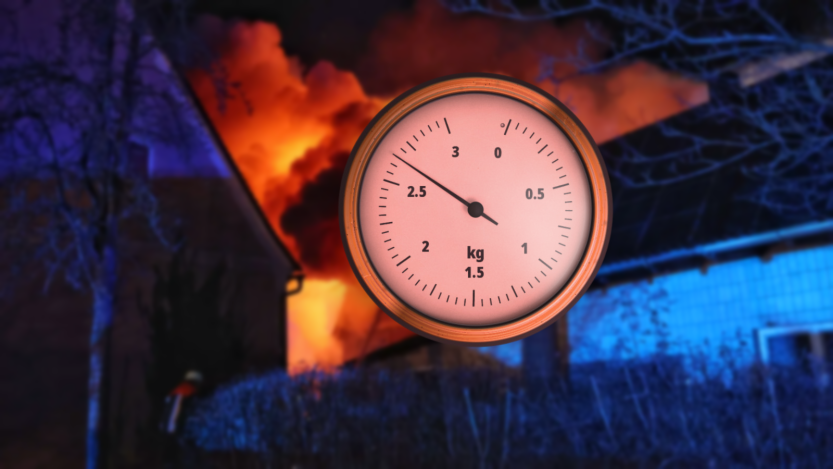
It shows 2.65,kg
